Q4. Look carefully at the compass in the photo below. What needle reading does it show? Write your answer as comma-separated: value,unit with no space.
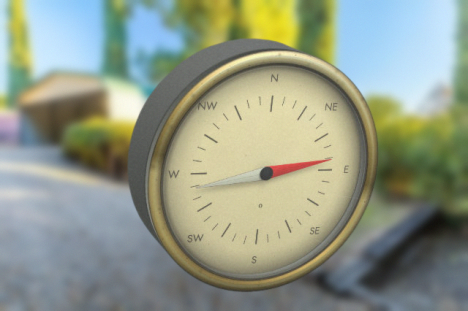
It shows 80,°
